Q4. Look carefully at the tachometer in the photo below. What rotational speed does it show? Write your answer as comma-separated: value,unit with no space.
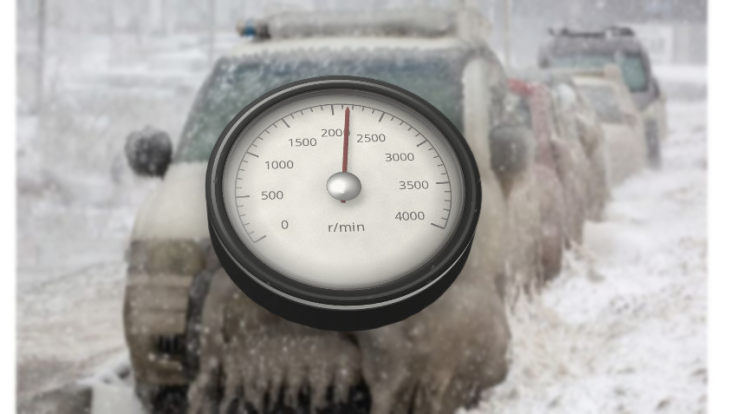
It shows 2150,rpm
